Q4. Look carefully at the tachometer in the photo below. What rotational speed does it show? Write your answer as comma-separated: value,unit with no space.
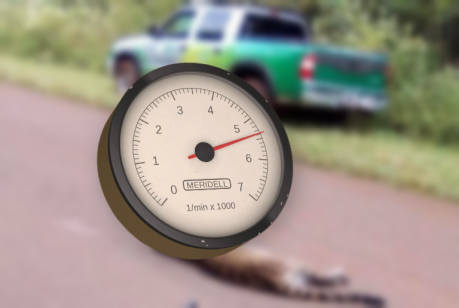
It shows 5400,rpm
